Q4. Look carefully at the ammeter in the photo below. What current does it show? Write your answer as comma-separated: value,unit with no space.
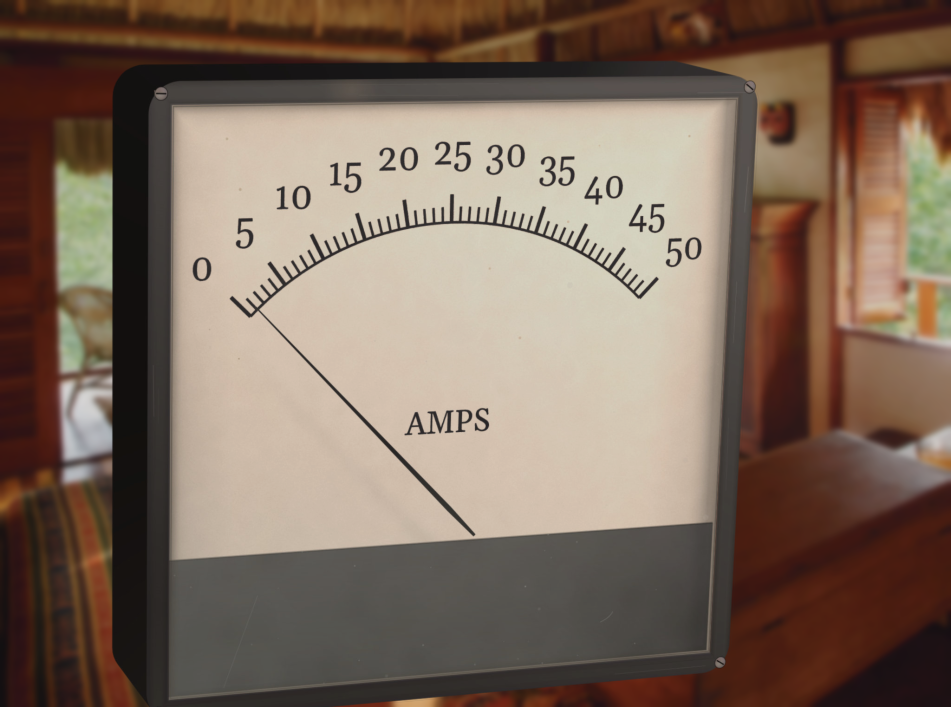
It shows 1,A
